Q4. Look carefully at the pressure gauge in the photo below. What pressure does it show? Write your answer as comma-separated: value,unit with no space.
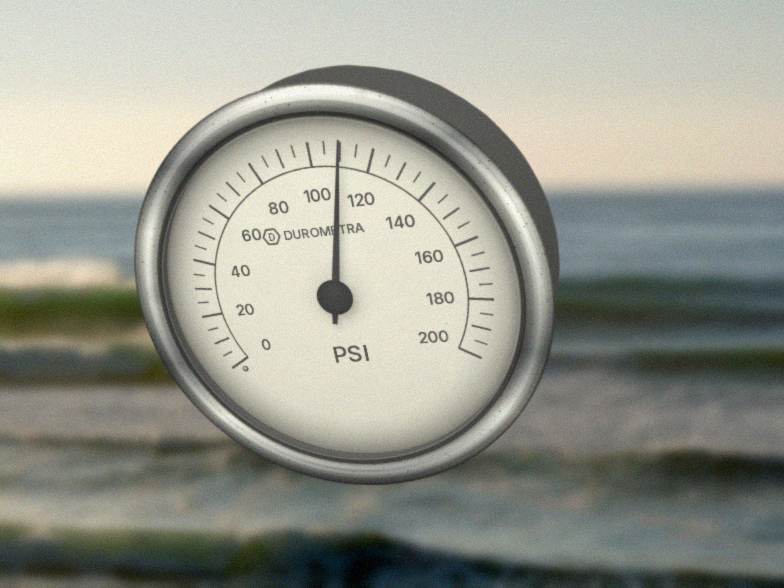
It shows 110,psi
